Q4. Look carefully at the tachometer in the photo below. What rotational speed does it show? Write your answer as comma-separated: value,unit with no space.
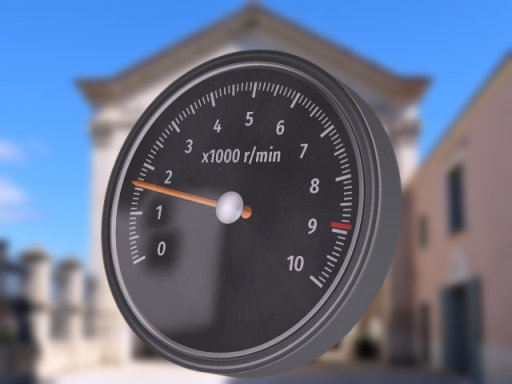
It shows 1600,rpm
